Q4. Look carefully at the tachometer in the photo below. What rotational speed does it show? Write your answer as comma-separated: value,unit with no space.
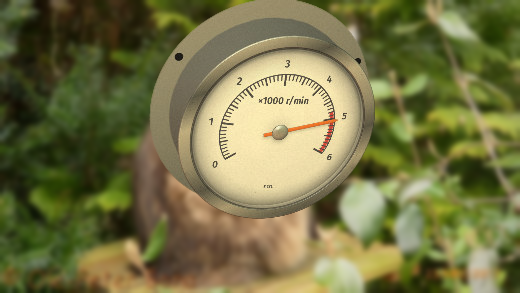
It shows 5000,rpm
